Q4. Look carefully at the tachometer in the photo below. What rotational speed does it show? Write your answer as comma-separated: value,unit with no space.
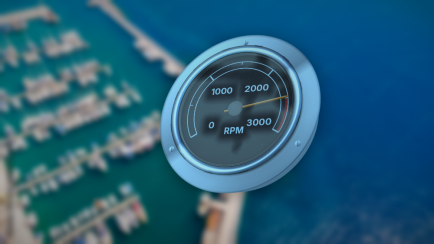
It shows 2500,rpm
